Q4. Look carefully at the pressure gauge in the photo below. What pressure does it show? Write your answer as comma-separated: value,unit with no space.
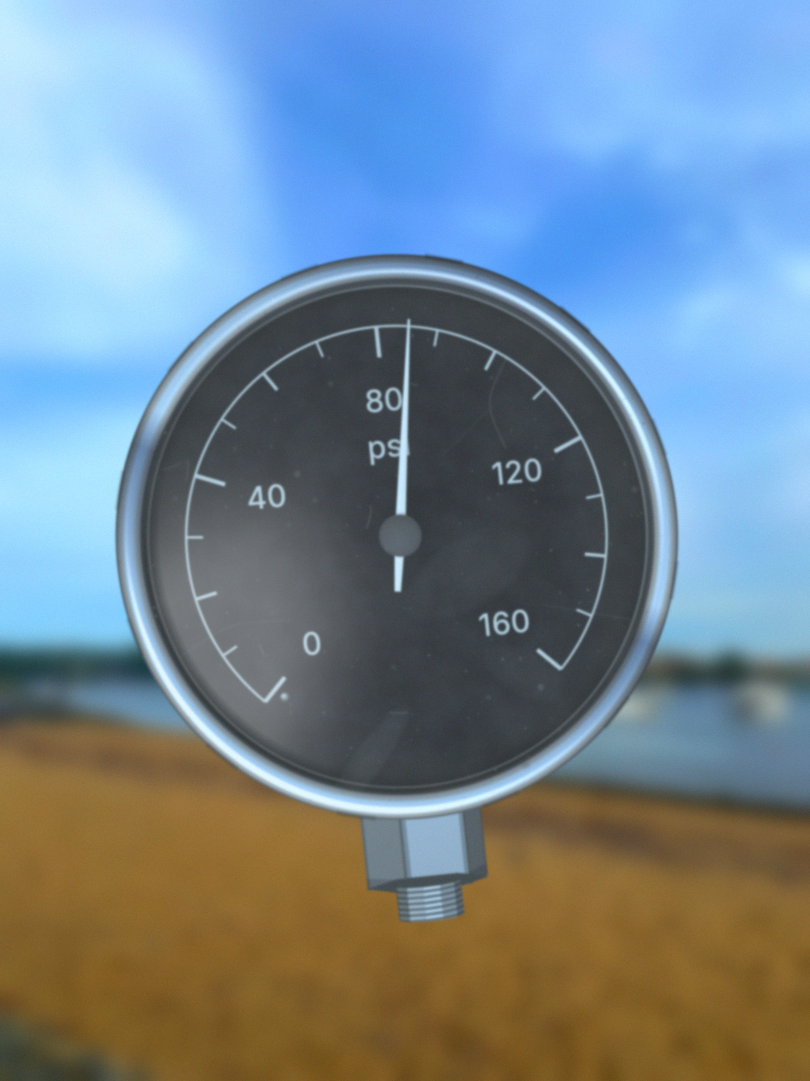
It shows 85,psi
